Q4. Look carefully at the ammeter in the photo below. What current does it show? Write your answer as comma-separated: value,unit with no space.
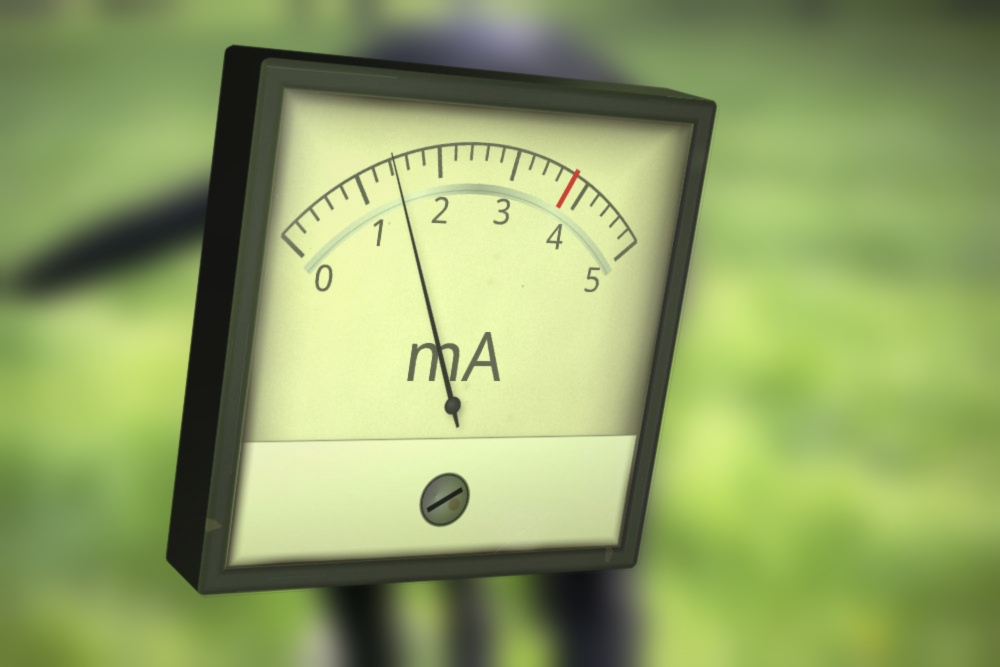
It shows 1.4,mA
